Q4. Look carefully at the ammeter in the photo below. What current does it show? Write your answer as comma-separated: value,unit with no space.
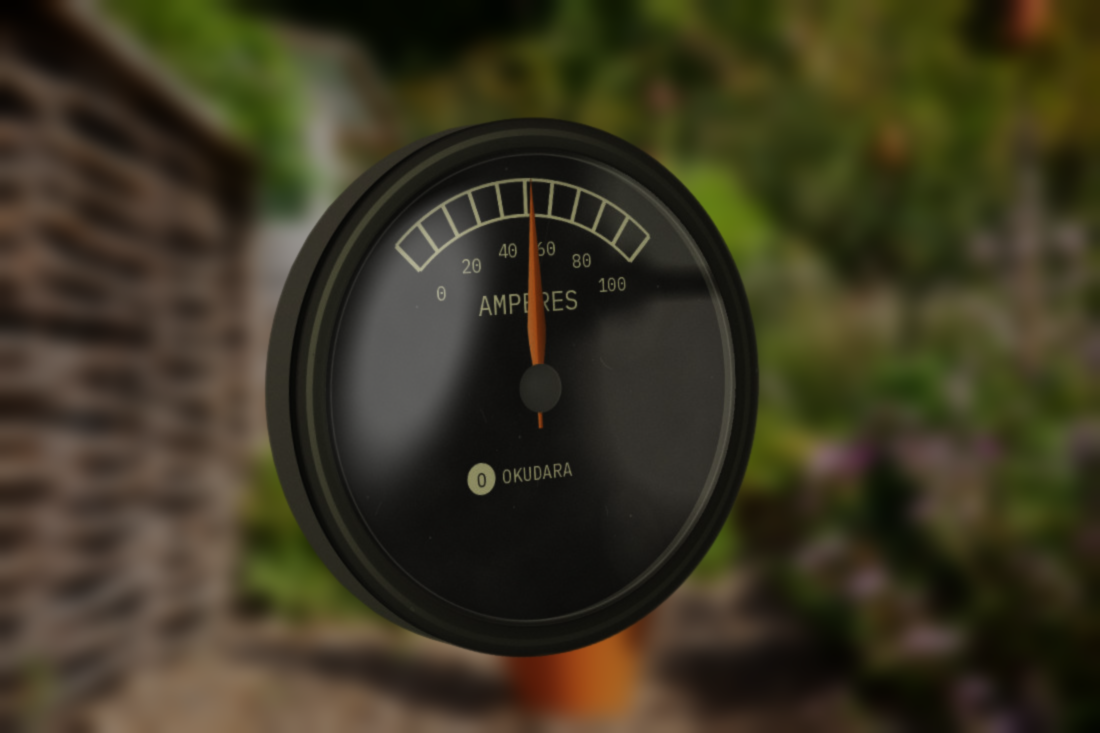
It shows 50,A
